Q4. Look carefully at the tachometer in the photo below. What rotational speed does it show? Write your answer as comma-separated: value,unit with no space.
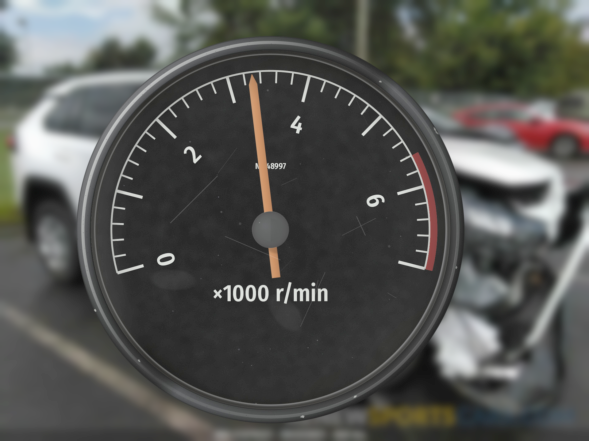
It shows 3300,rpm
